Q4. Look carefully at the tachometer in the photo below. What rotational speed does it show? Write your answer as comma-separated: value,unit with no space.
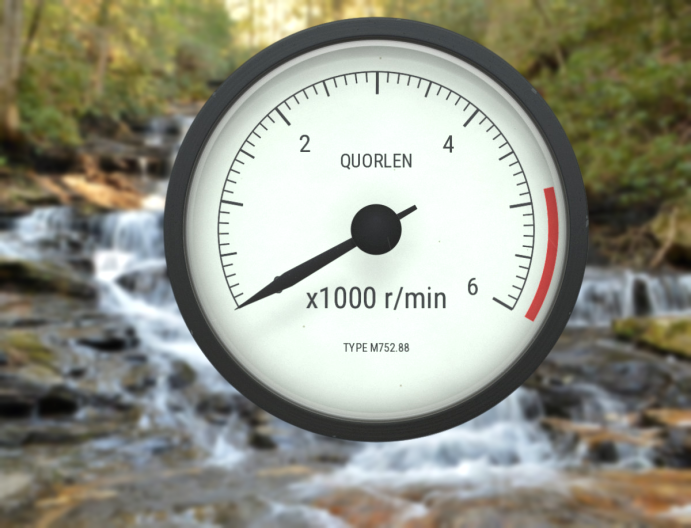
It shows 0,rpm
